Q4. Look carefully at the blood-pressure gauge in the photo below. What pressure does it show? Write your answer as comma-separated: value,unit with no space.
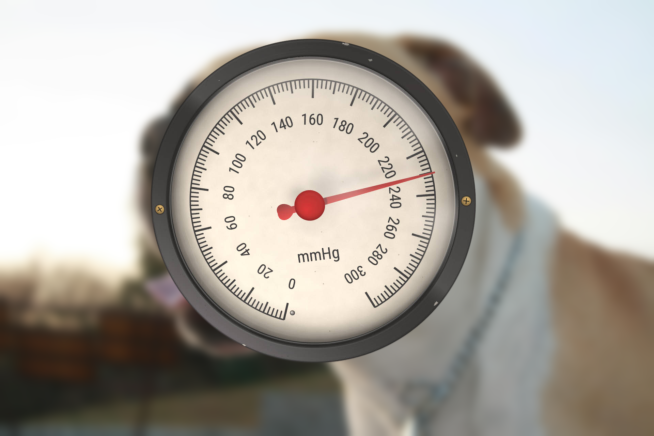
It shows 230,mmHg
